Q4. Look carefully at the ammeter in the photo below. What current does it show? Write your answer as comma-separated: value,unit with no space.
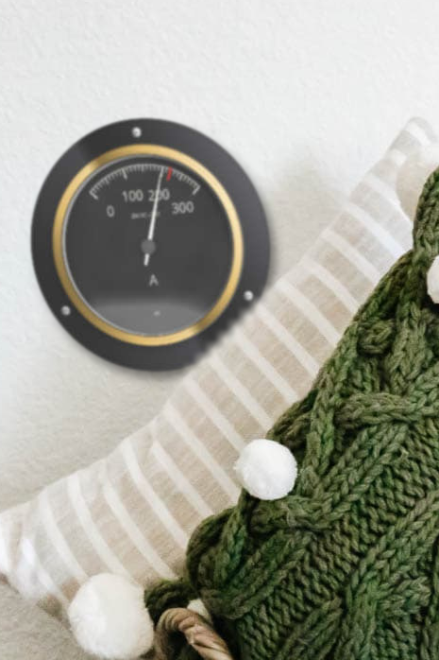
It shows 200,A
